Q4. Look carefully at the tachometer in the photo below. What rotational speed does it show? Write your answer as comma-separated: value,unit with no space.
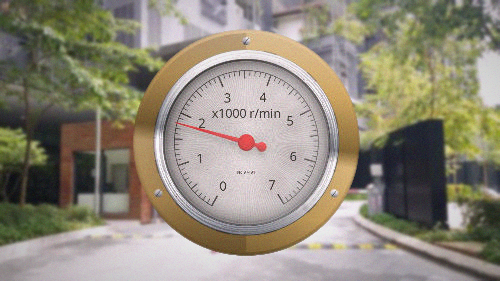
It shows 1800,rpm
